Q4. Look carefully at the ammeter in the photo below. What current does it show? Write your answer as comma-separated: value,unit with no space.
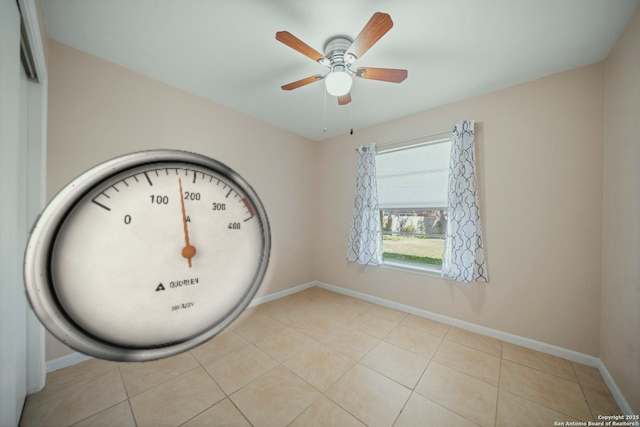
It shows 160,A
